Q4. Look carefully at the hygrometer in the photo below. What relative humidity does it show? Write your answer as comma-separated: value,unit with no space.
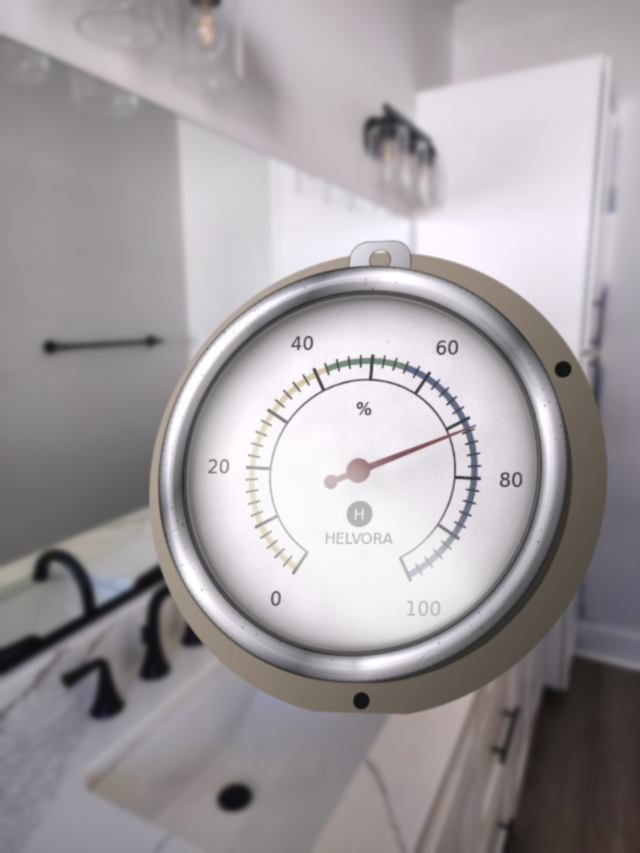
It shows 72,%
